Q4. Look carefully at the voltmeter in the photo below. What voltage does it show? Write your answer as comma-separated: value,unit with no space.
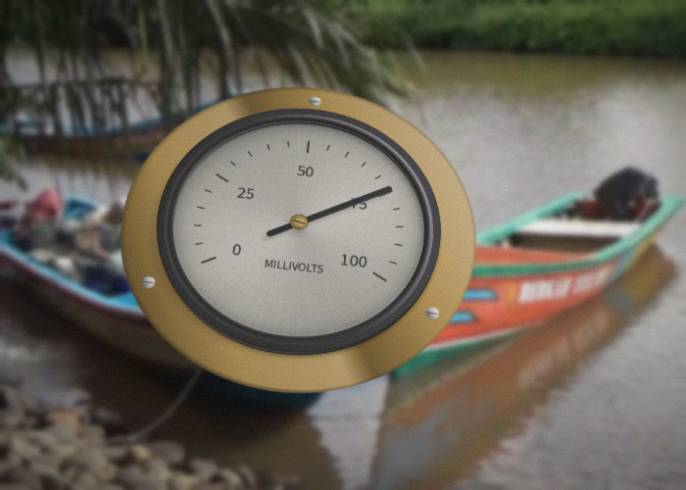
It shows 75,mV
